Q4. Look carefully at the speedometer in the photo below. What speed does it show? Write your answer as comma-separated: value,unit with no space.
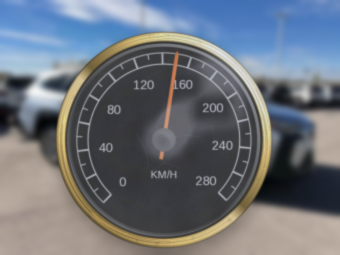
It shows 150,km/h
